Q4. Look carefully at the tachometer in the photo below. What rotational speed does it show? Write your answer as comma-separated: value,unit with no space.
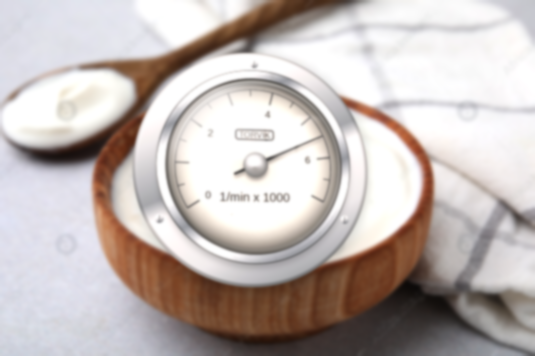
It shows 5500,rpm
